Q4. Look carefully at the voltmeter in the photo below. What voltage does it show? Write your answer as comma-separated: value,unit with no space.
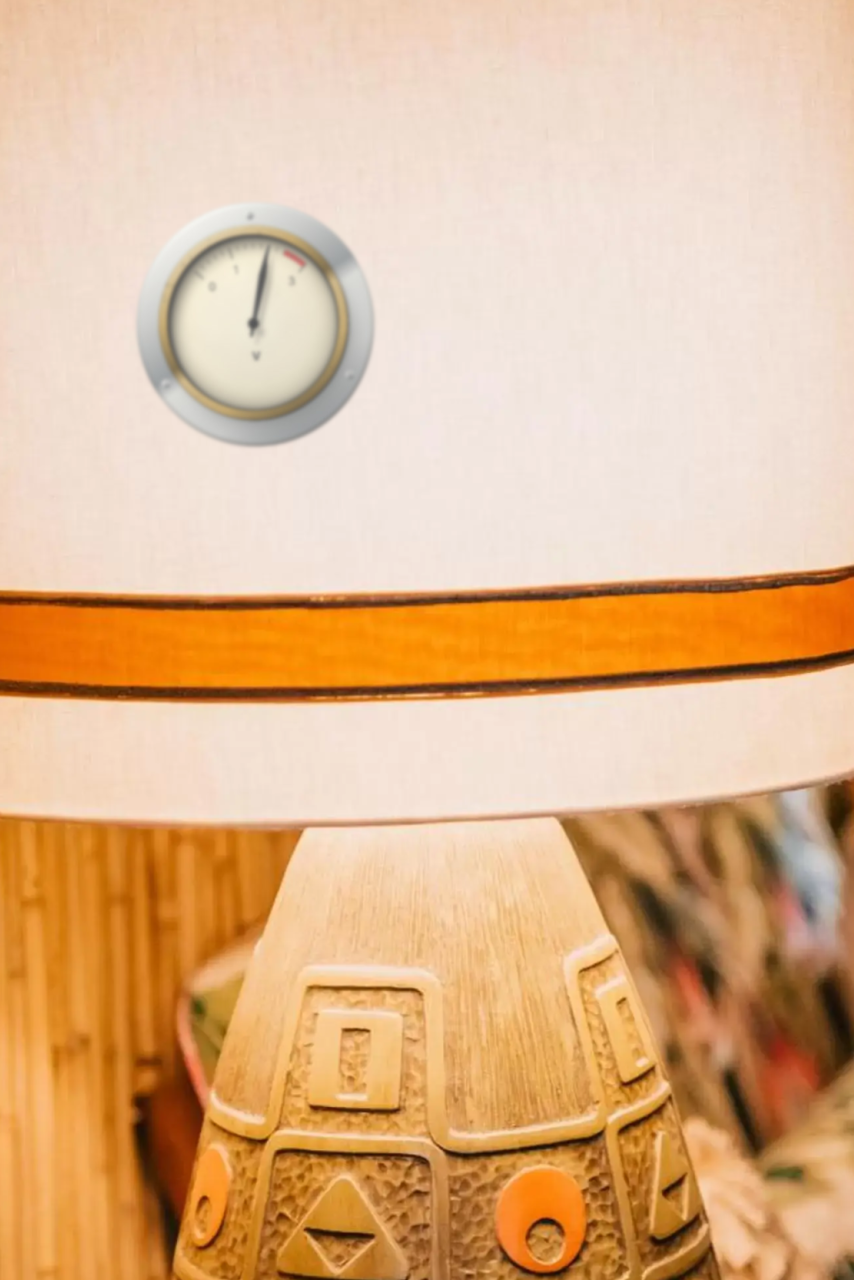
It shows 2,V
